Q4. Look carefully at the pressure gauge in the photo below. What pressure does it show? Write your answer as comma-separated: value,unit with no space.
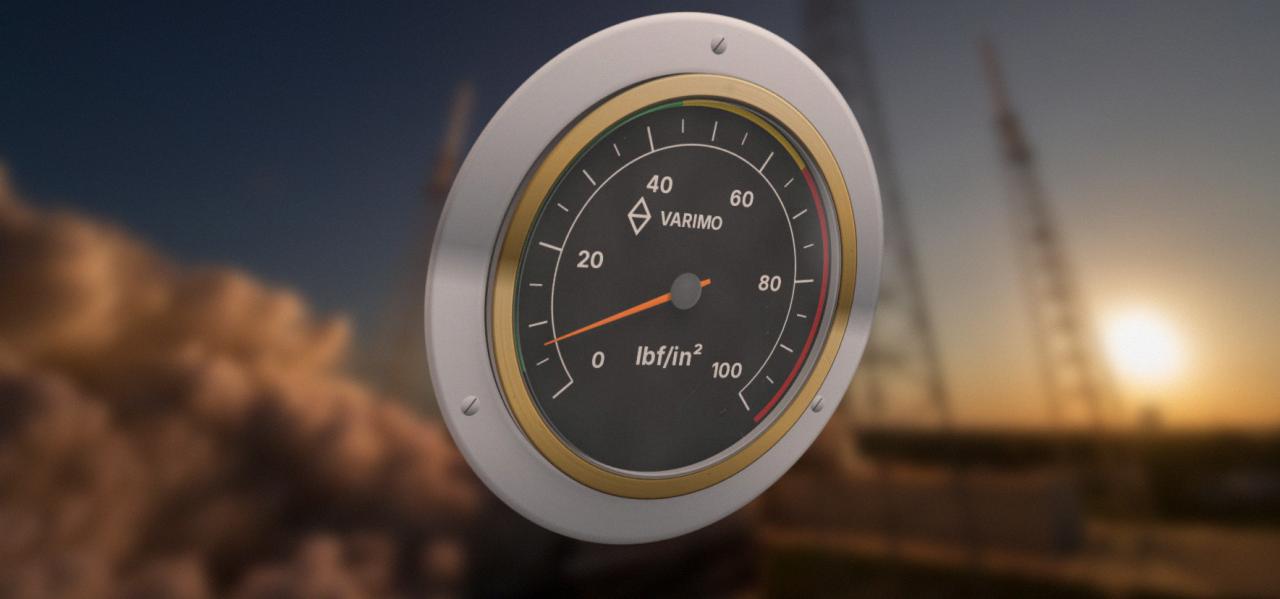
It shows 7.5,psi
